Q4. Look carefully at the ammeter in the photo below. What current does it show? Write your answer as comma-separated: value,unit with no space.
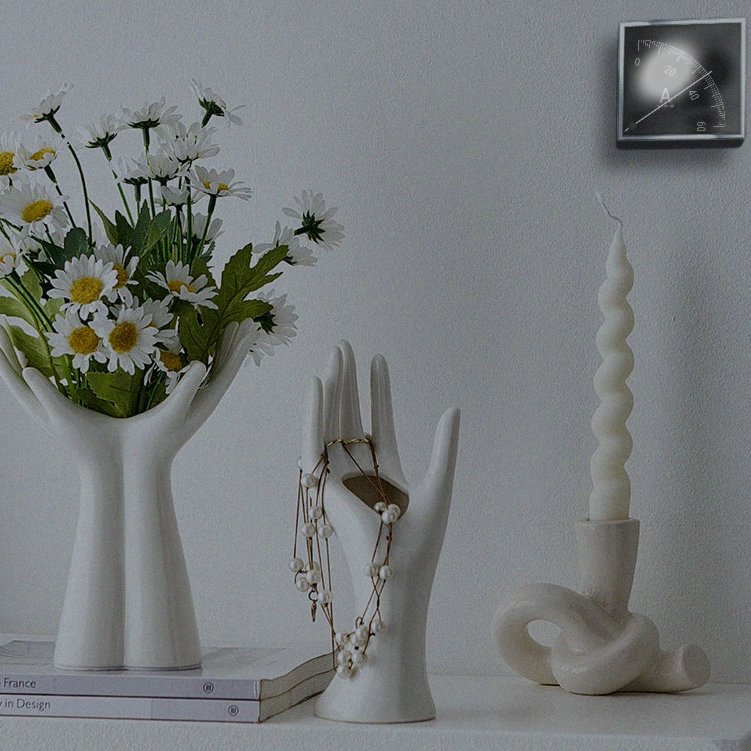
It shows 35,A
